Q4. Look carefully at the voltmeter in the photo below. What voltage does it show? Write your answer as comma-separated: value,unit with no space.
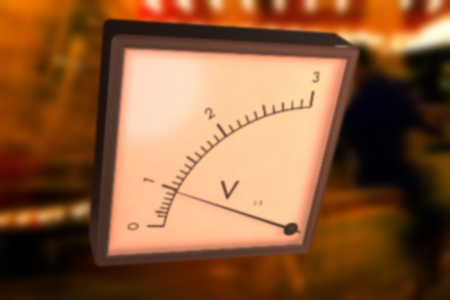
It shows 1,V
